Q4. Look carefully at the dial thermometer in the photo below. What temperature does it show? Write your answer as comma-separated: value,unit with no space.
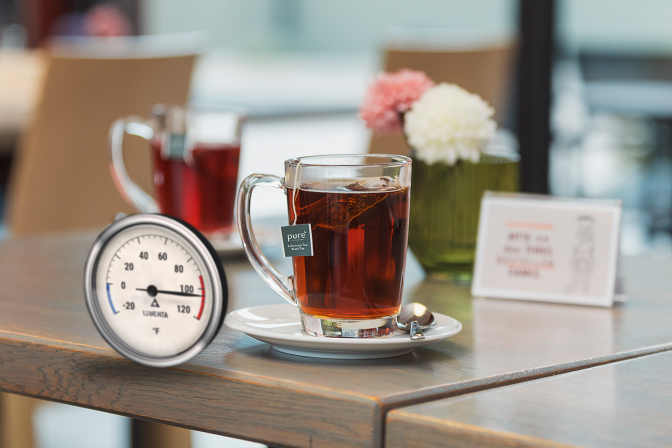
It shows 104,°F
